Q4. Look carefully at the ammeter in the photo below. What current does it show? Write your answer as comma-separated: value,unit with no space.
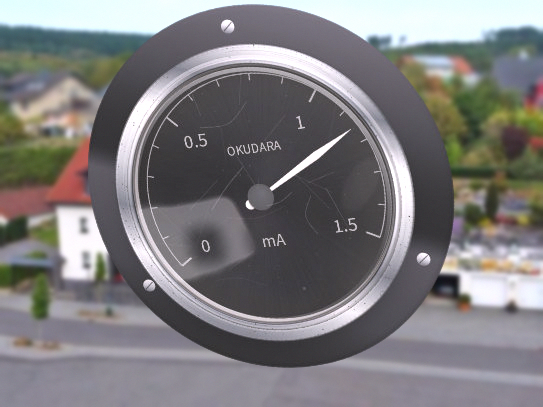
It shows 1.15,mA
